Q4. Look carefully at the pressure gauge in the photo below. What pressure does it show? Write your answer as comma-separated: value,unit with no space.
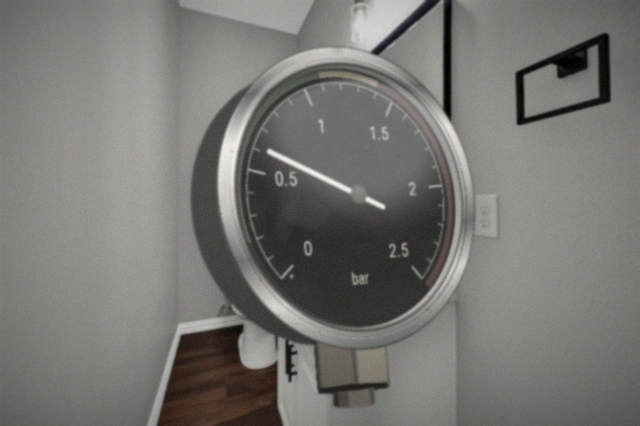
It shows 0.6,bar
